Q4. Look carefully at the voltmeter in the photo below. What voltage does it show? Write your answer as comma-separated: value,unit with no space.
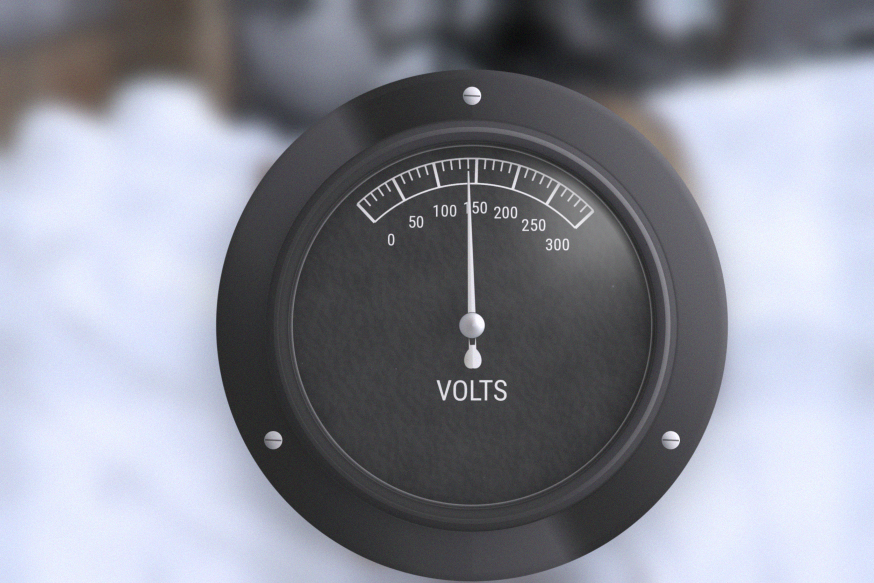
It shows 140,V
